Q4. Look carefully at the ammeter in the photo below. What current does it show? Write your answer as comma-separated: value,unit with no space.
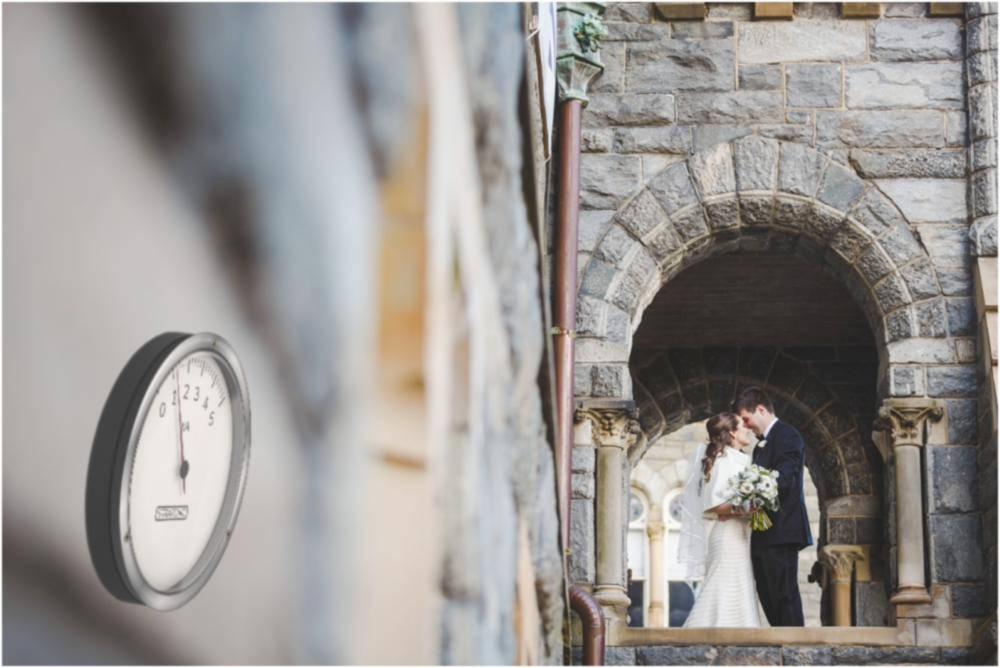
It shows 1,kA
